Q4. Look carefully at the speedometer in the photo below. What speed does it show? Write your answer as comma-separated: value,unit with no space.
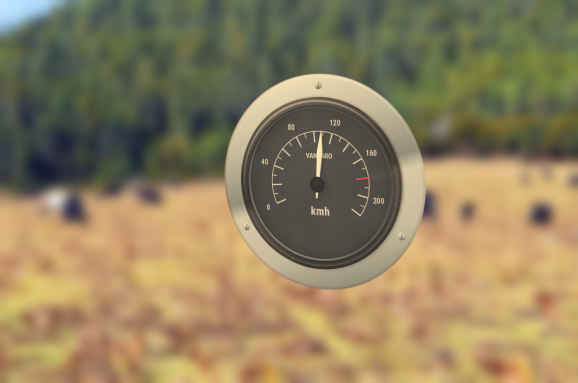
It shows 110,km/h
